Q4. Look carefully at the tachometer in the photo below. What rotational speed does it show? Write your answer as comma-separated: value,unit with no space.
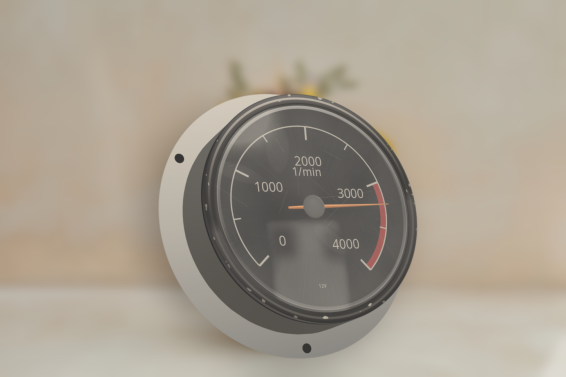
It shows 3250,rpm
